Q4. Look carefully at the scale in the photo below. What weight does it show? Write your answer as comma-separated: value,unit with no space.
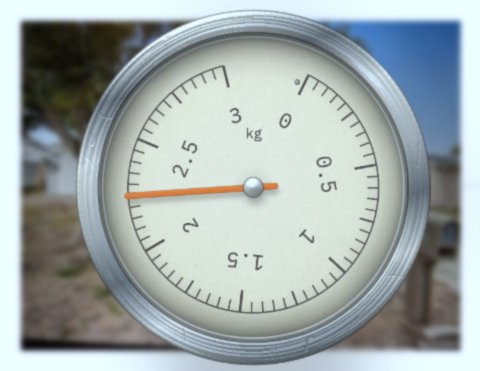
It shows 2.25,kg
